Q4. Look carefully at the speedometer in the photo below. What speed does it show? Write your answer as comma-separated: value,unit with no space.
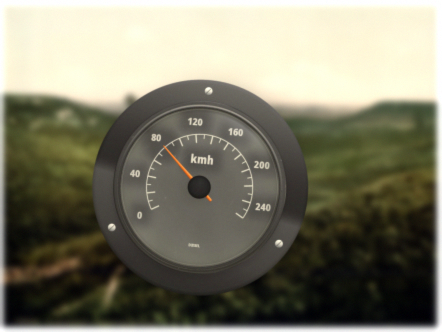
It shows 80,km/h
